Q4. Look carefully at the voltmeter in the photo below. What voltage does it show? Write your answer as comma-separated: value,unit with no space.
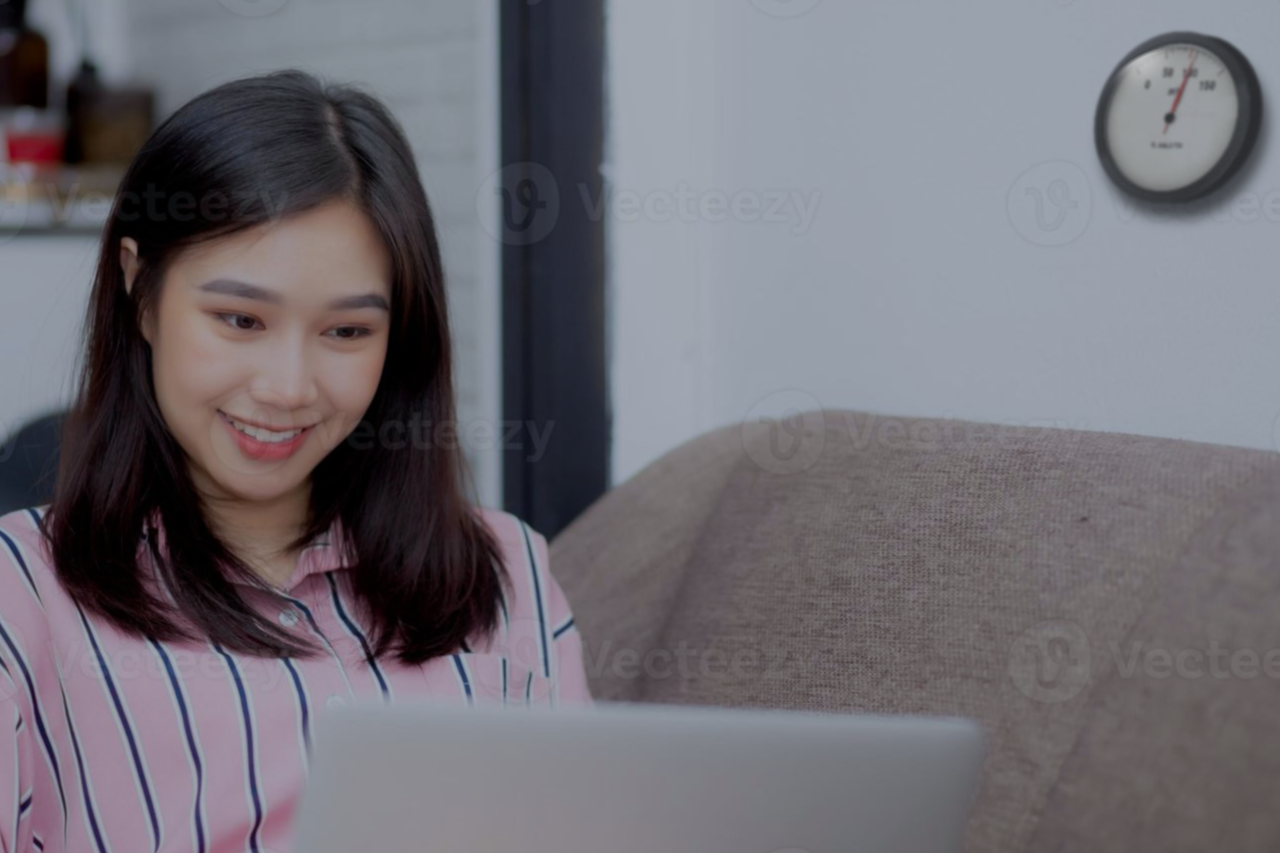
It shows 100,mV
